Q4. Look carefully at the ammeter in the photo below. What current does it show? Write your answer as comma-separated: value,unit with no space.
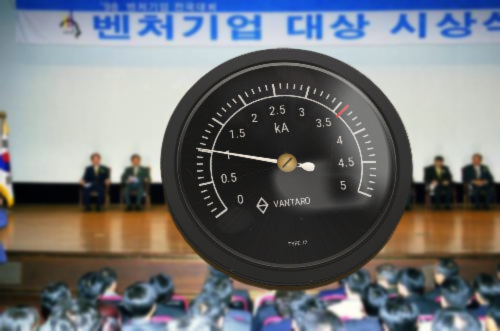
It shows 1,kA
